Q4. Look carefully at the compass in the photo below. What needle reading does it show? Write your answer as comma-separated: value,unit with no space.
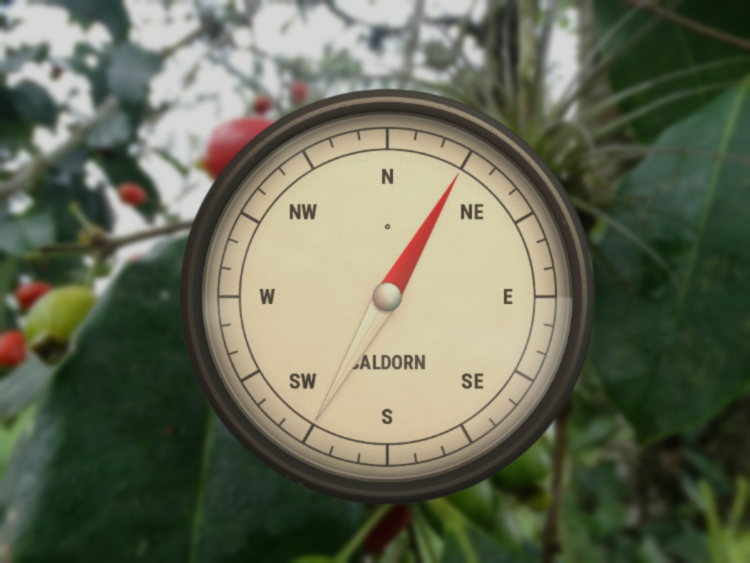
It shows 30,°
